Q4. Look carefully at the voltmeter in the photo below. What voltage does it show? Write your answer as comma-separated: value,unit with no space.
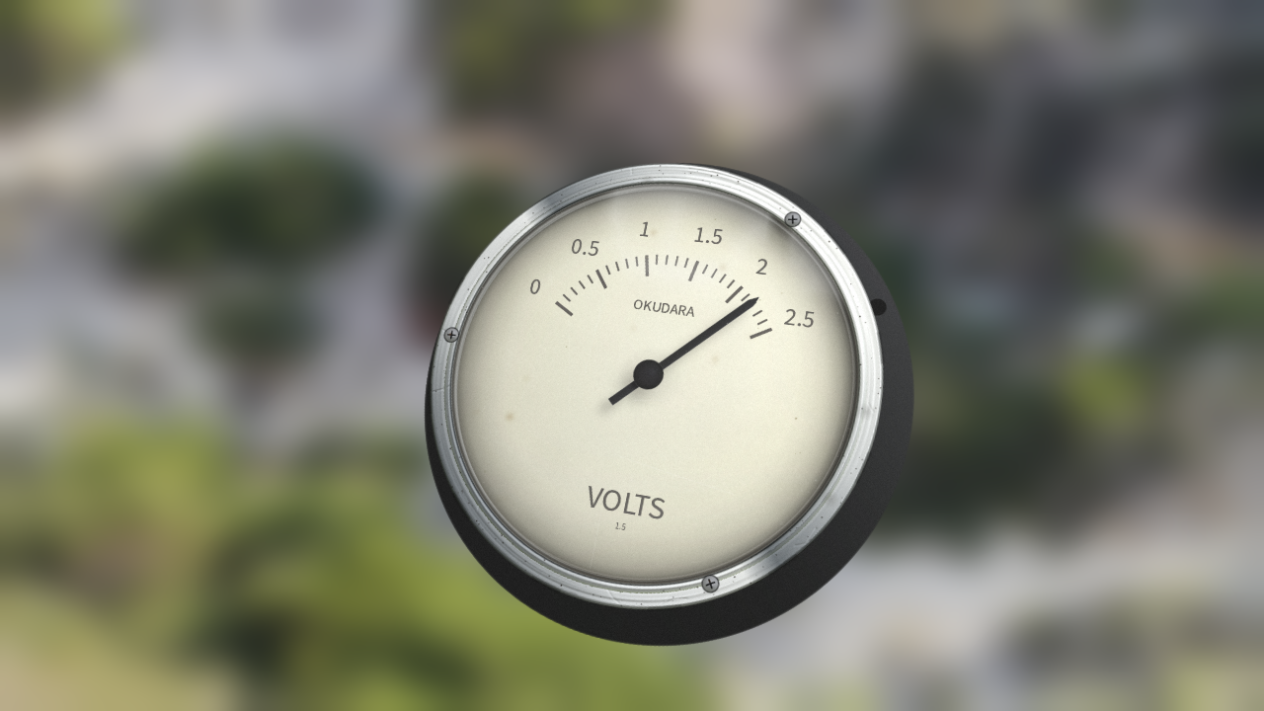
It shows 2.2,V
